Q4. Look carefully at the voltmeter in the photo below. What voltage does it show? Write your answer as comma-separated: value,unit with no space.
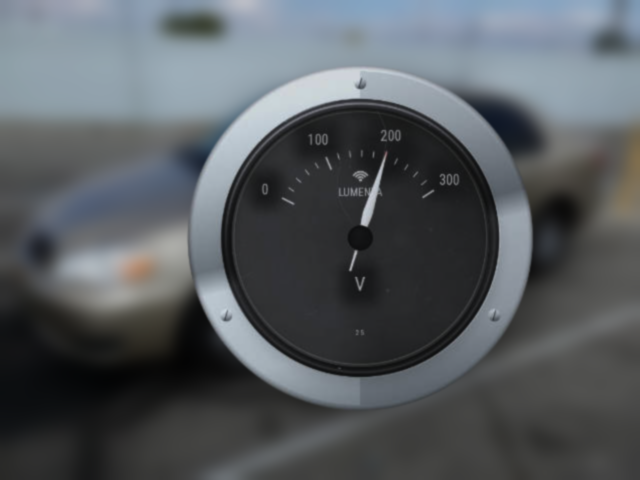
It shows 200,V
